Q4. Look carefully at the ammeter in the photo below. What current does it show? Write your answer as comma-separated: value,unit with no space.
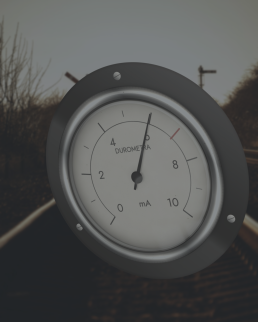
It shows 6,mA
